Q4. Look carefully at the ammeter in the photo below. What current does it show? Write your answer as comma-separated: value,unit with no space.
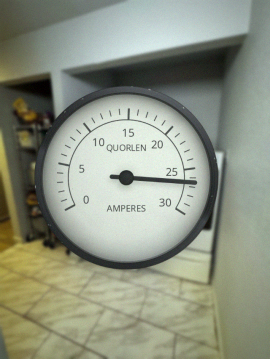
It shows 26.5,A
